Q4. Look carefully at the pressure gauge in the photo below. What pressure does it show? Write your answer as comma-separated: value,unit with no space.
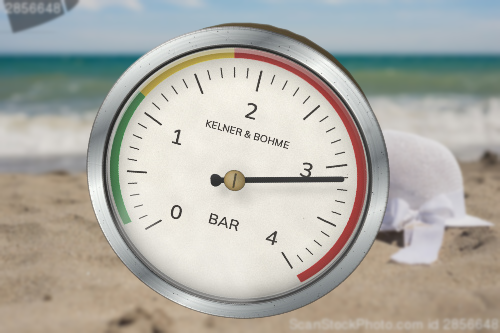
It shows 3.1,bar
